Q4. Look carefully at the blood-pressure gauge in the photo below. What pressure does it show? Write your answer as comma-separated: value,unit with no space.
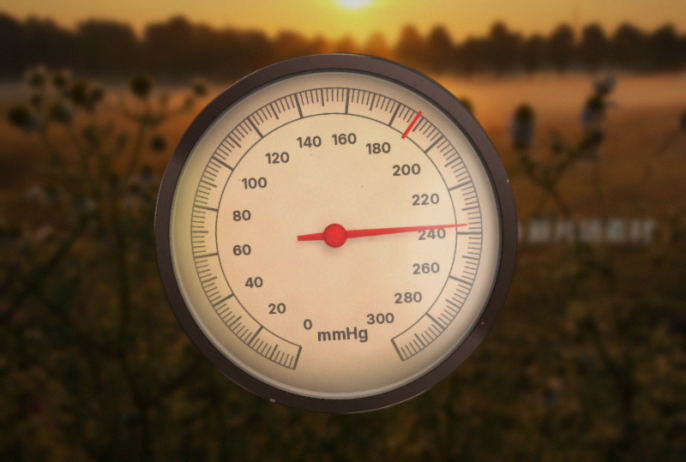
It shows 236,mmHg
